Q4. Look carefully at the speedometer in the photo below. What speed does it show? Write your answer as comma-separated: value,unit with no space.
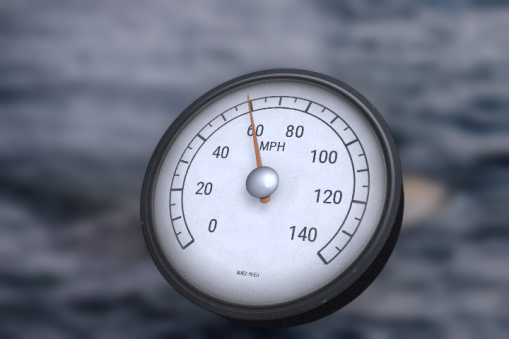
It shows 60,mph
